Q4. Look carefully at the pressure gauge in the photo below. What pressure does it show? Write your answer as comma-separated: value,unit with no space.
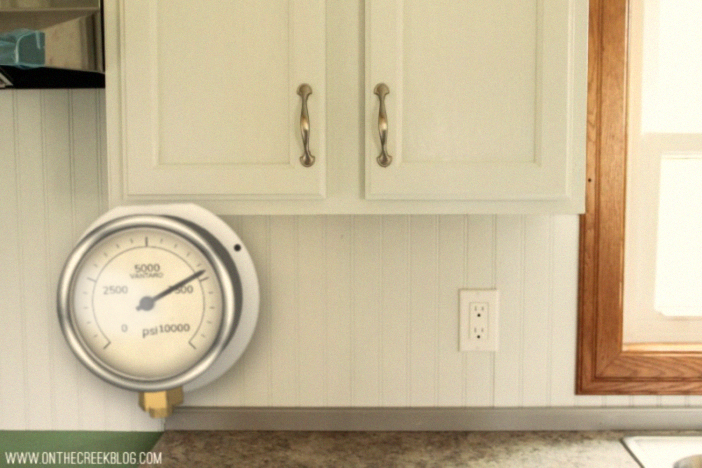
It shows 7250,psi
